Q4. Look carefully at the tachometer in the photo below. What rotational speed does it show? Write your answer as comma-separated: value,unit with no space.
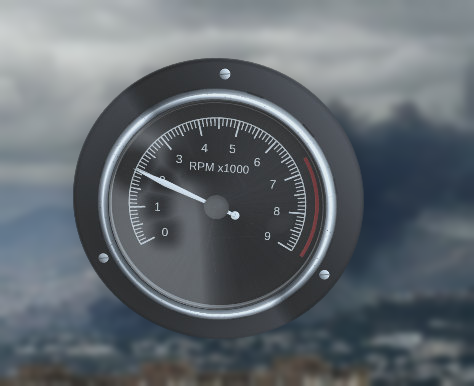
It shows 2000,rpm
